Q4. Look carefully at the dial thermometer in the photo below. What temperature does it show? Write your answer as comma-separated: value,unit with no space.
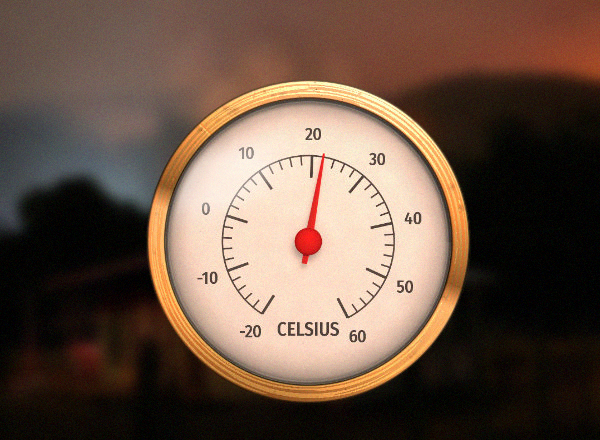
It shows 22,°C
